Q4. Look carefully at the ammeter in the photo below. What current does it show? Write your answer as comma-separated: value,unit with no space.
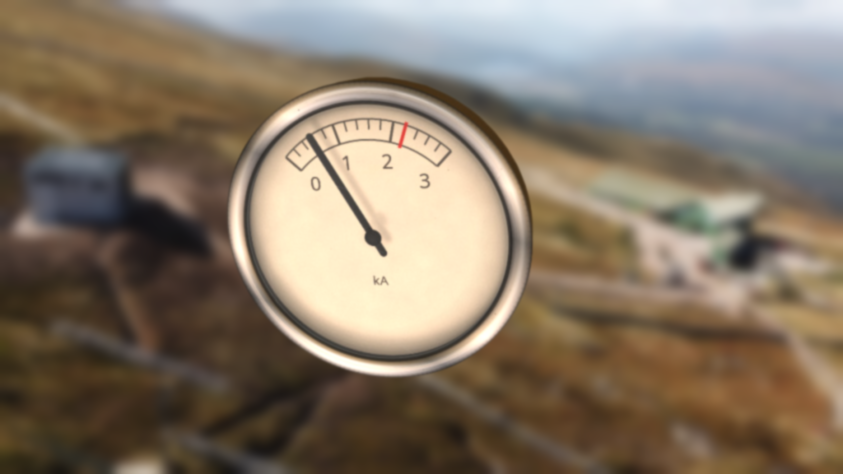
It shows 0.6,kA
